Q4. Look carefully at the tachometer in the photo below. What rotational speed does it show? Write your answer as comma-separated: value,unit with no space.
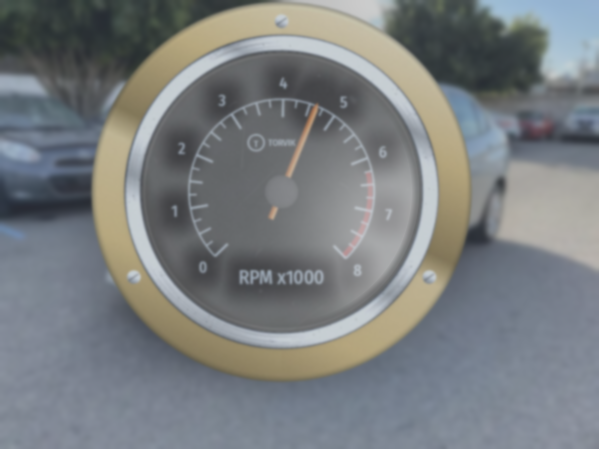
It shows 4625,rpm
